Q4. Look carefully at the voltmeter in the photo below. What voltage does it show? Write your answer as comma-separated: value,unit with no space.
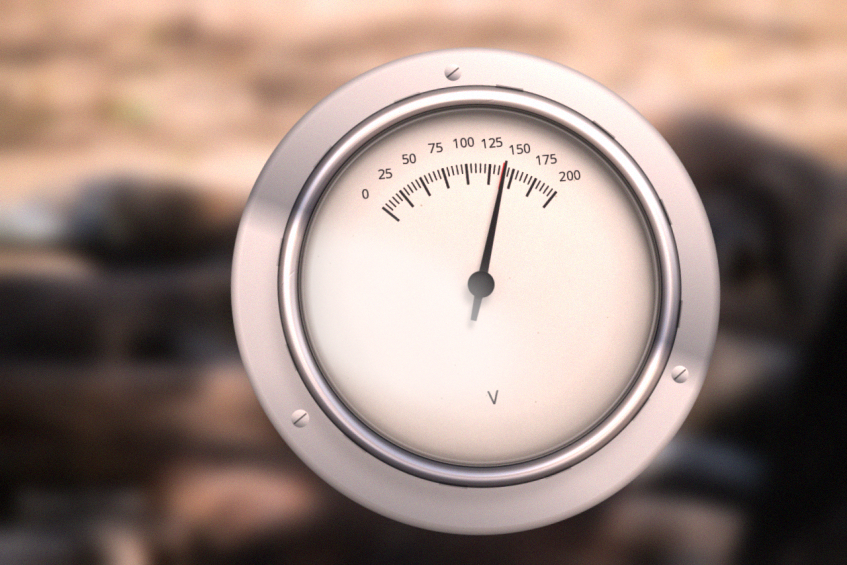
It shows 140,V
